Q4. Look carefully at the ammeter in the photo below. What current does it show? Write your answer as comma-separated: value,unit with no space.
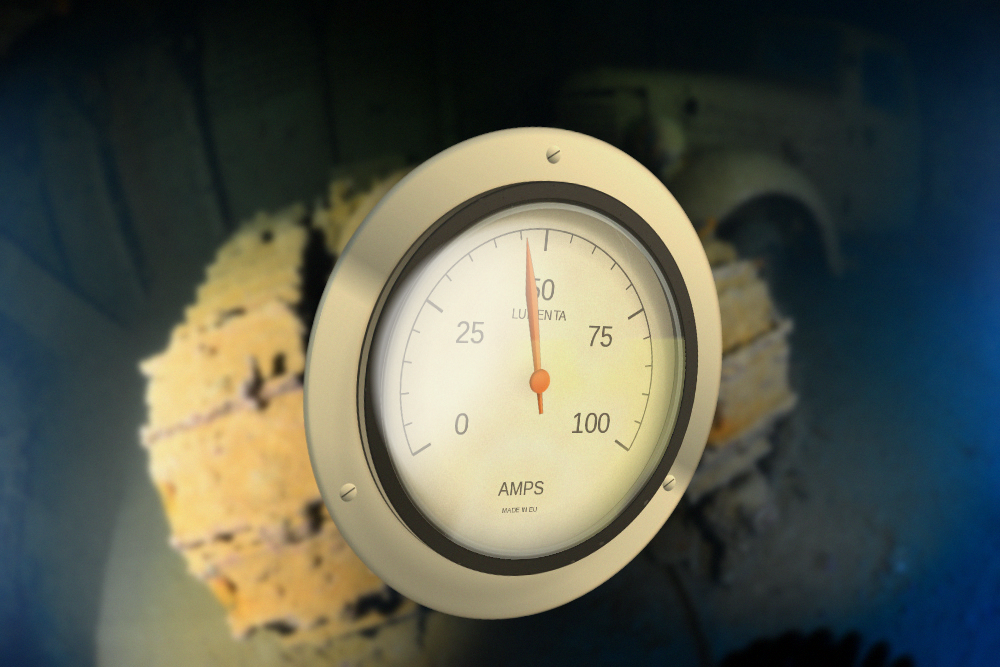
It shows 45,A
